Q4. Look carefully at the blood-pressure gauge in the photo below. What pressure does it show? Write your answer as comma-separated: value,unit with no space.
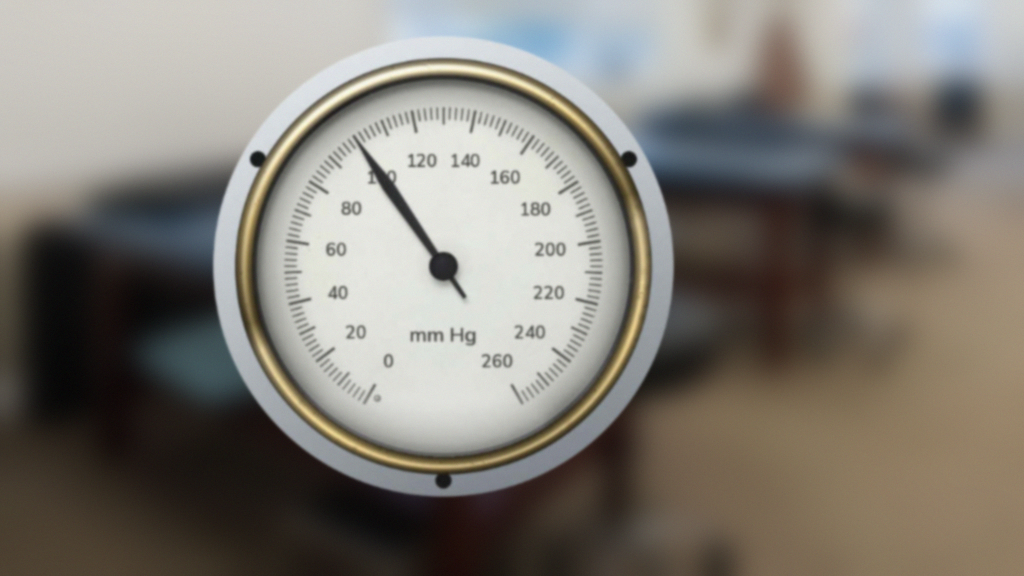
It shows 100,mmHg
